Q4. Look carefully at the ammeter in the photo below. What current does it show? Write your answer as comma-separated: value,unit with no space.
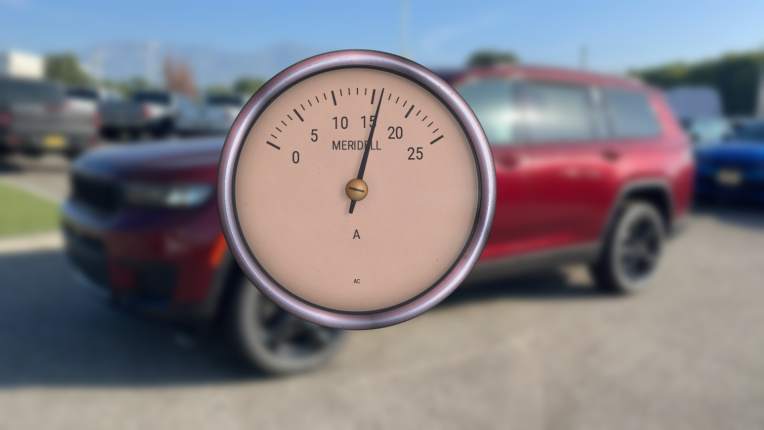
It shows 16,A
